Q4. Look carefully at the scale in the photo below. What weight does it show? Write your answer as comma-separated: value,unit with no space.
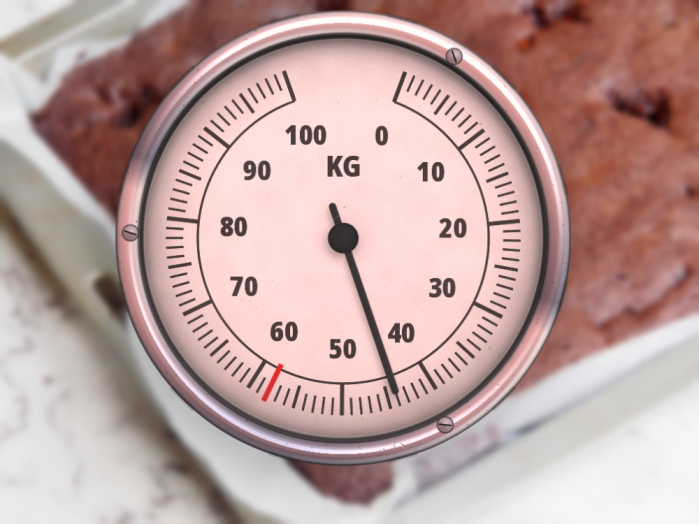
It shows 44,kg
